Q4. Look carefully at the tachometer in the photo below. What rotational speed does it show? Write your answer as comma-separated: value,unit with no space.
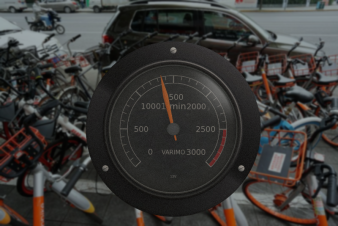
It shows 1350,rpm
